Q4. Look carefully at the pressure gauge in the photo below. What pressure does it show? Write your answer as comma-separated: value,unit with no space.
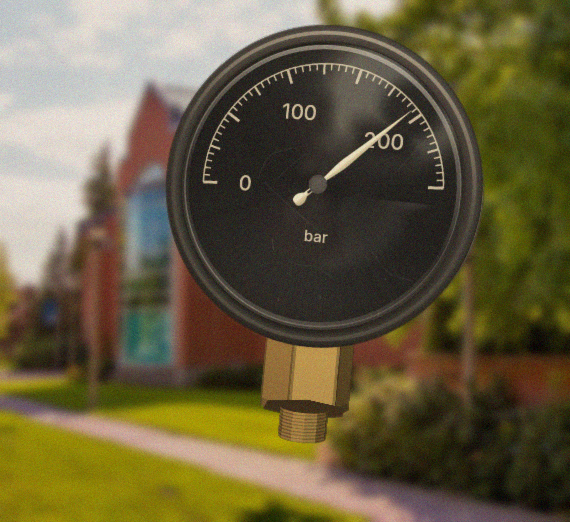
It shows 195,bar
